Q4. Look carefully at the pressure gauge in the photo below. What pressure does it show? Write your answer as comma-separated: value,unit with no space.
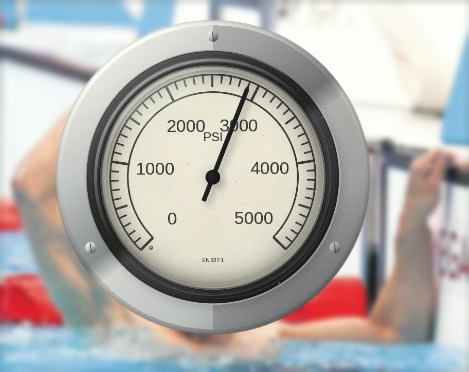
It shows 2900,psi
